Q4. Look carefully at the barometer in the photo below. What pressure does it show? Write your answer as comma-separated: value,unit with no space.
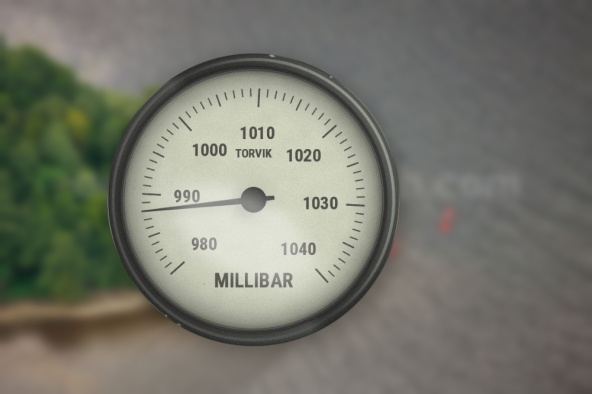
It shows 988,mbar
